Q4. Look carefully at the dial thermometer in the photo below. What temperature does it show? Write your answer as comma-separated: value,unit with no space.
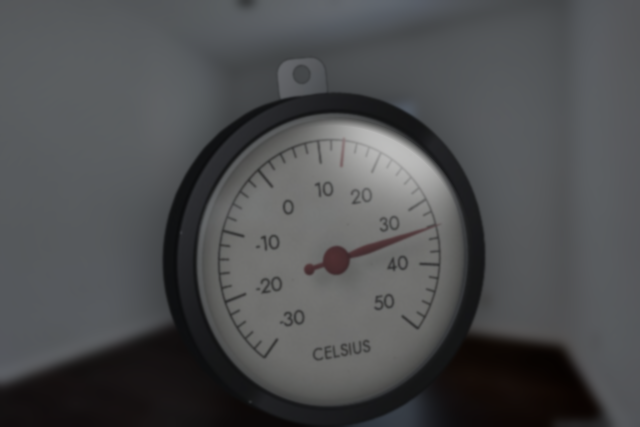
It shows 34,°C
